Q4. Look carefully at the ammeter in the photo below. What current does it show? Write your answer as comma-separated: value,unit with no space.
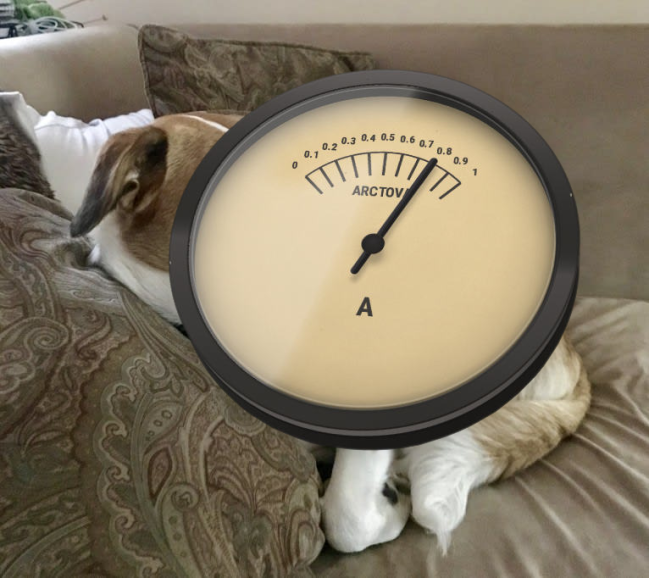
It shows 0.8,A
